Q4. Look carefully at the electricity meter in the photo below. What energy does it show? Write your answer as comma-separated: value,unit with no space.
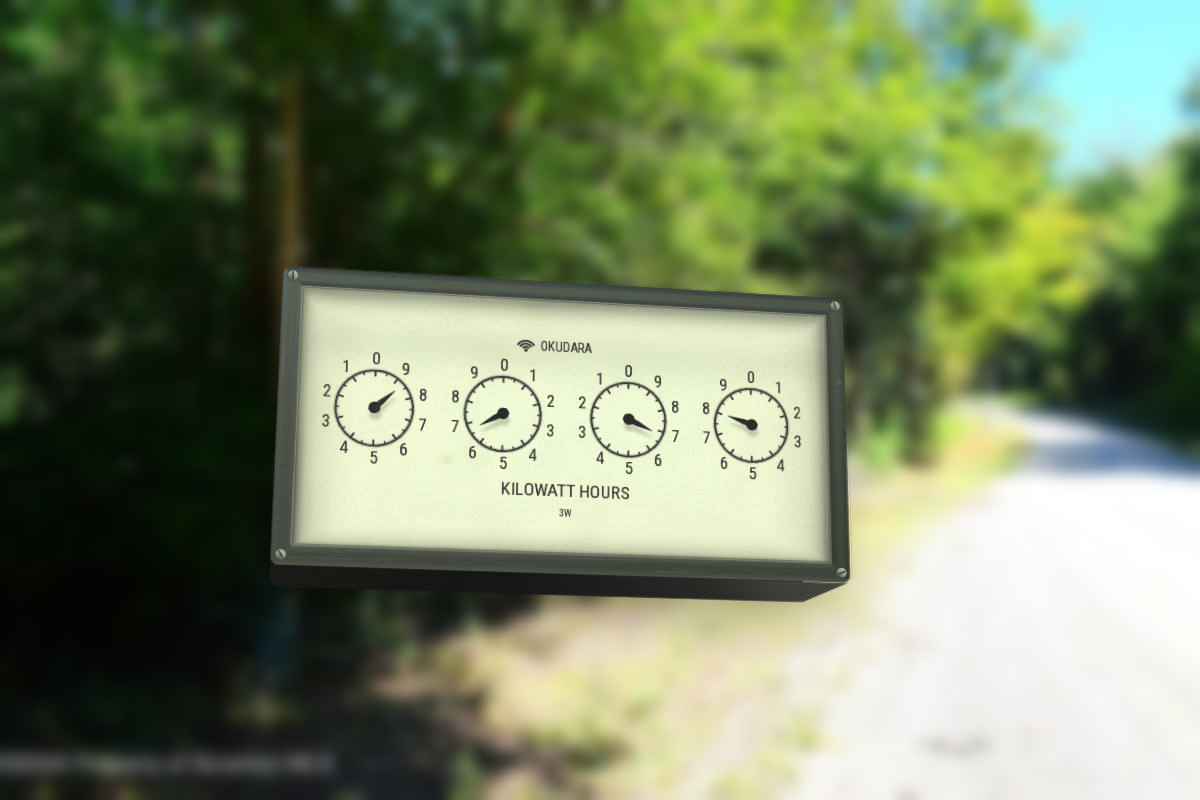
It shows 8668,kWh
